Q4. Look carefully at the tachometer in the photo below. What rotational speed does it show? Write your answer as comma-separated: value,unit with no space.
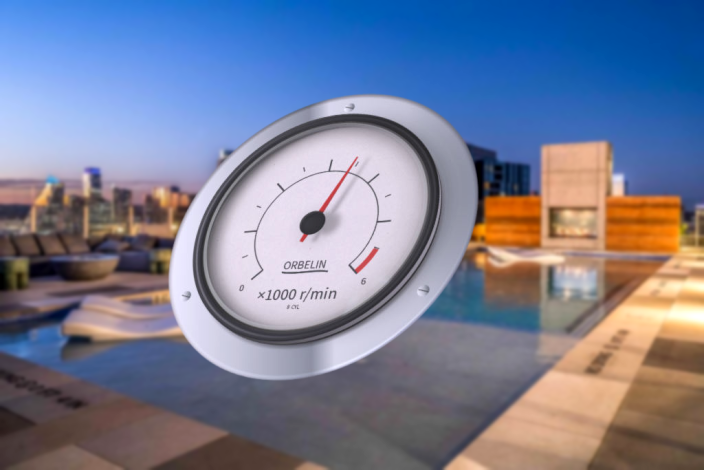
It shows 3500,rpm
